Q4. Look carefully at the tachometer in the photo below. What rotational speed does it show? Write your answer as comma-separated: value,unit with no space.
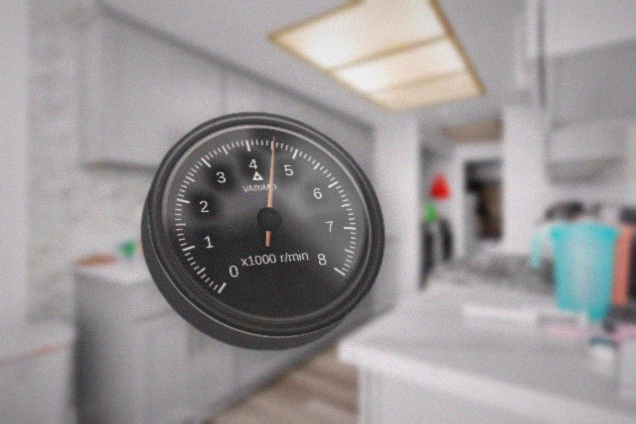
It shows 4500,rpm
